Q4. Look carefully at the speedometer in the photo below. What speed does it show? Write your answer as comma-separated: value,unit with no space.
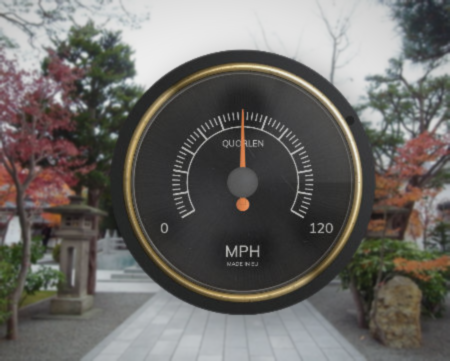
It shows 60,mph
